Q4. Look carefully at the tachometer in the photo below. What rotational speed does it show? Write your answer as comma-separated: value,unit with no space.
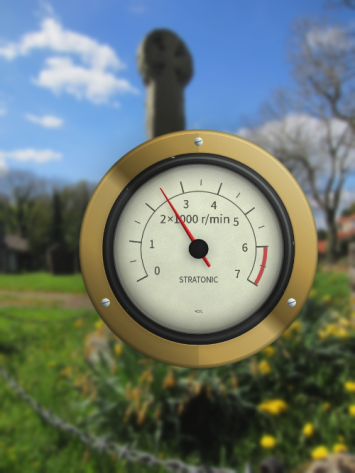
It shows 2500,rpm
